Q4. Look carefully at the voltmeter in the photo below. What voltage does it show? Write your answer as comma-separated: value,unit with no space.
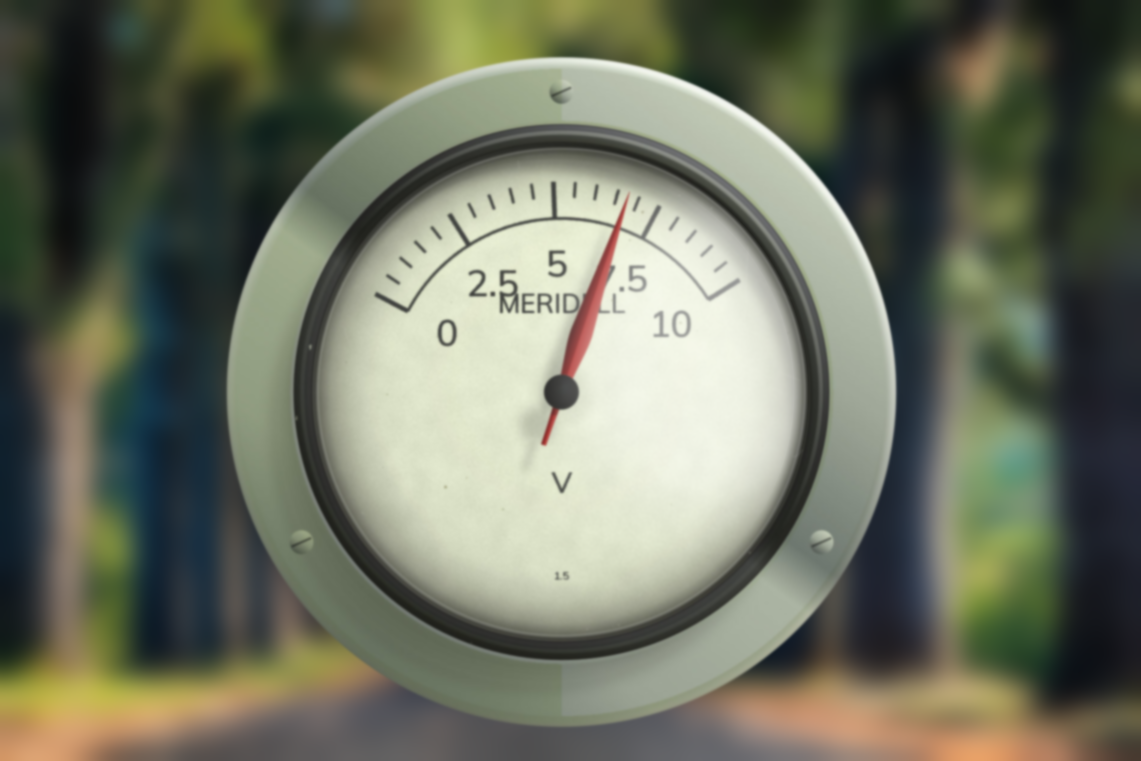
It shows 6.75,V
